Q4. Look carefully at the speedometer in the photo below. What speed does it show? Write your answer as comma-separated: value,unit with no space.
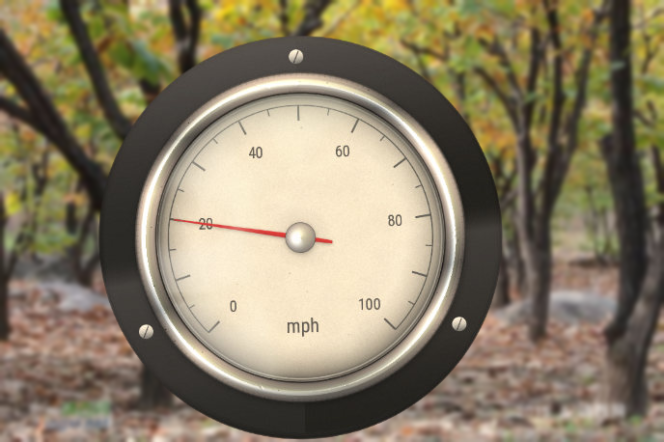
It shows 20,mph
